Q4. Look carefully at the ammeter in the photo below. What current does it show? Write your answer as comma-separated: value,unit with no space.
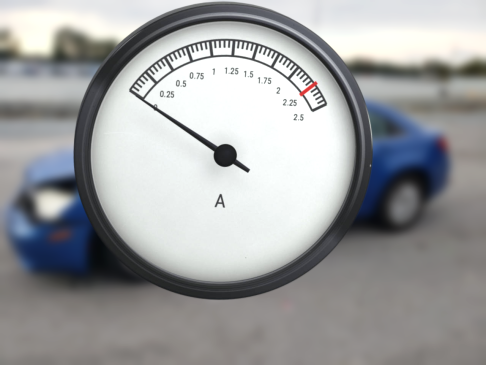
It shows 0,A
